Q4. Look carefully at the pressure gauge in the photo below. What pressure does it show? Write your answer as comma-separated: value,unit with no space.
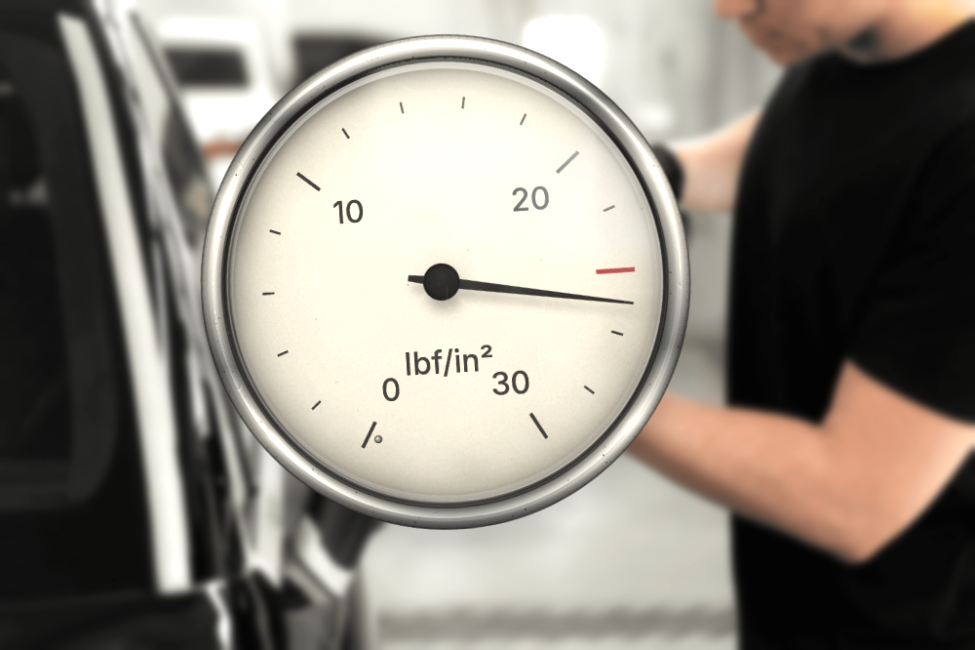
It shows 25,psi
